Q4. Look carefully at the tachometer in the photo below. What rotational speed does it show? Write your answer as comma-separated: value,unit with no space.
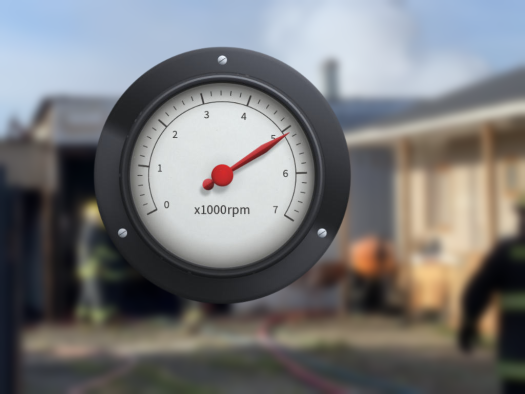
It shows 5100,rpm
